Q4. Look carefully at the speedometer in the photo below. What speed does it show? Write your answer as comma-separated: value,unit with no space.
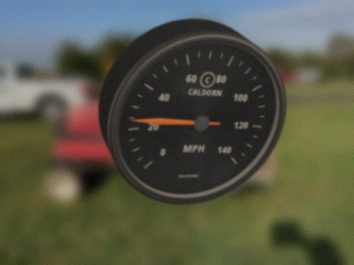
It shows 25,mph
